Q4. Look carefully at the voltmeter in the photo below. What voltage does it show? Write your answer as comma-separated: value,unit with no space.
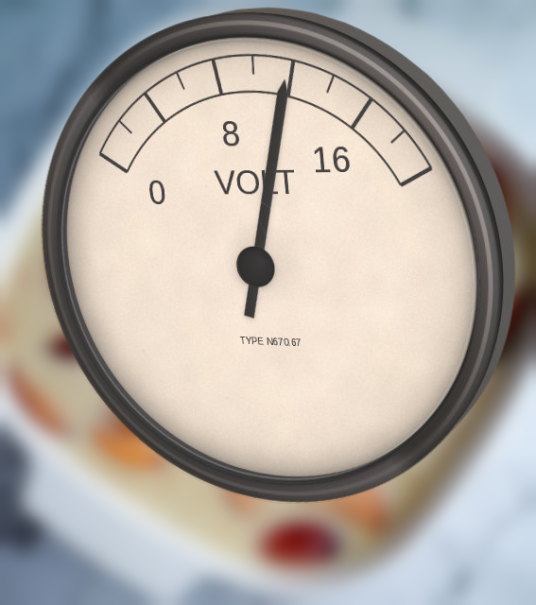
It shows 12,V
